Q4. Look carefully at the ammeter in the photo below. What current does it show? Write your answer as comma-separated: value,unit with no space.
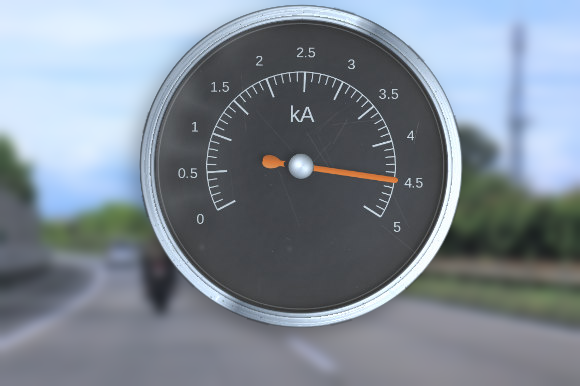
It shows 4.5,kA
